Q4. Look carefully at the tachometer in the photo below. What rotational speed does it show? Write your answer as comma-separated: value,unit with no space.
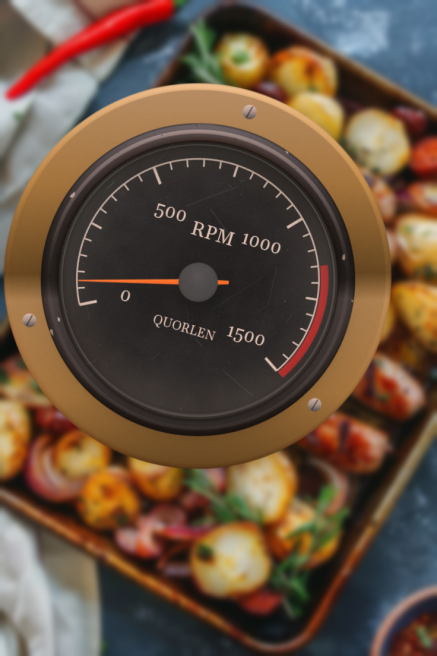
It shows 75,rpm
